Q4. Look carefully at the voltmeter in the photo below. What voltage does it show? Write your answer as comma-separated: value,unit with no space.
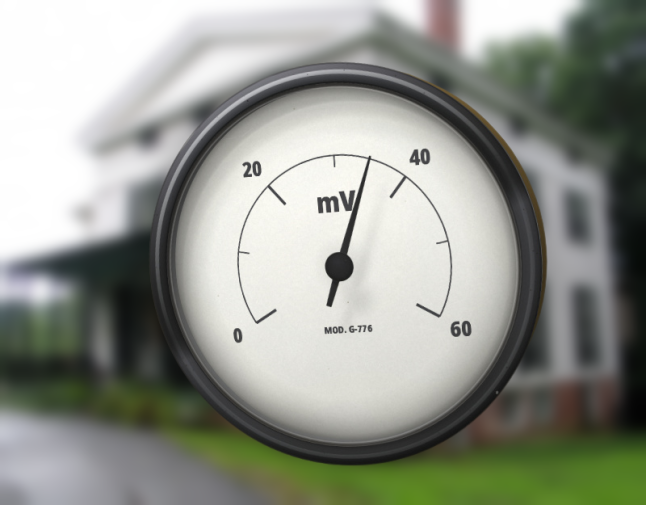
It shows 35,mV
